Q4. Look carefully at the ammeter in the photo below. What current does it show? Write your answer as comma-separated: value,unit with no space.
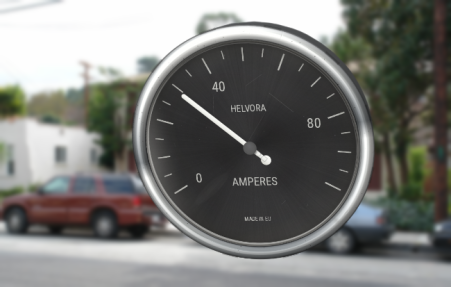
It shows 30,A
